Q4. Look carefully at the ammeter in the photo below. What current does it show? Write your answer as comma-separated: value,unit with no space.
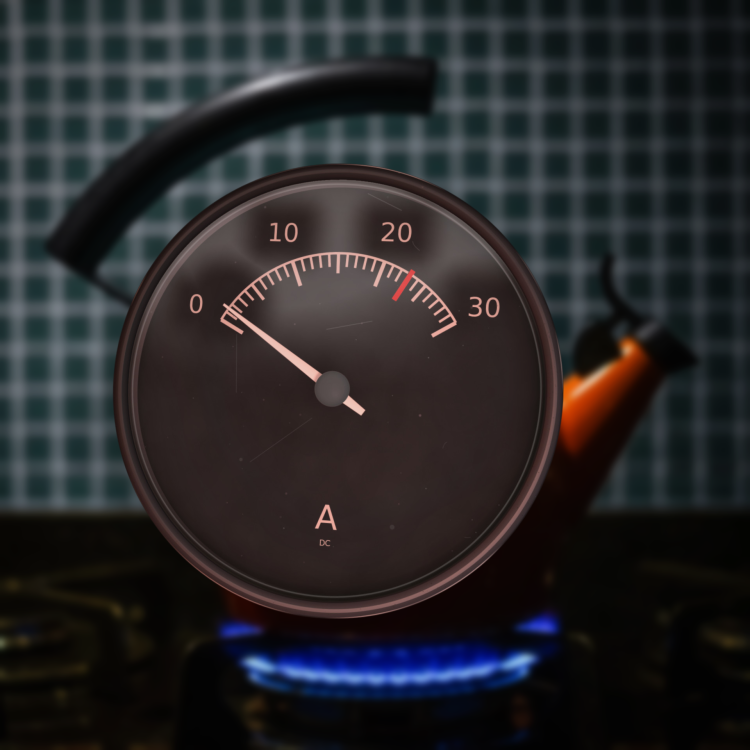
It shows 1.5,A
